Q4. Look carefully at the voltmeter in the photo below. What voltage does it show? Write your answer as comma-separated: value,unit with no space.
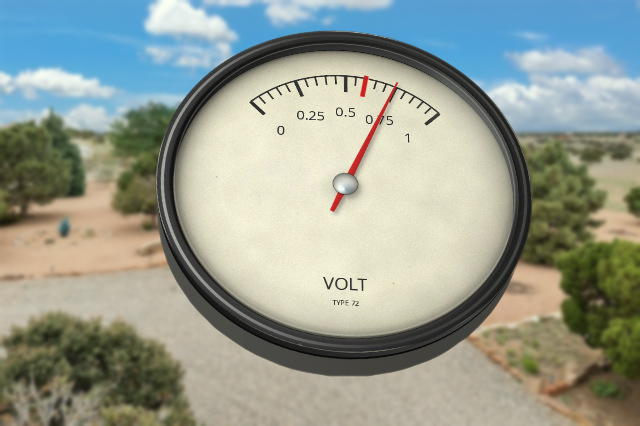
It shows 0.75,V
